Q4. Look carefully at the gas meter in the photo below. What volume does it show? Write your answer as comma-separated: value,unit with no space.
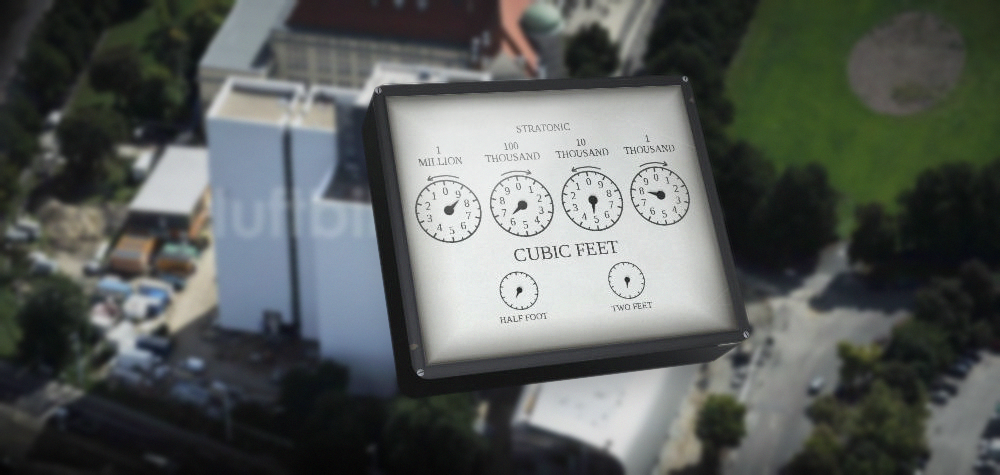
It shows 864800,ft³
